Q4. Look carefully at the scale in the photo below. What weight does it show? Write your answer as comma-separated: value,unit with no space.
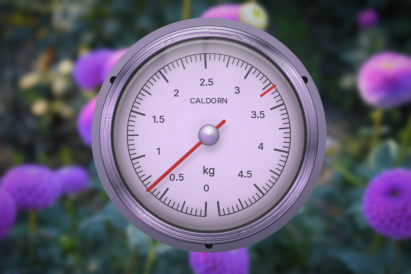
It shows 0.65,kg
